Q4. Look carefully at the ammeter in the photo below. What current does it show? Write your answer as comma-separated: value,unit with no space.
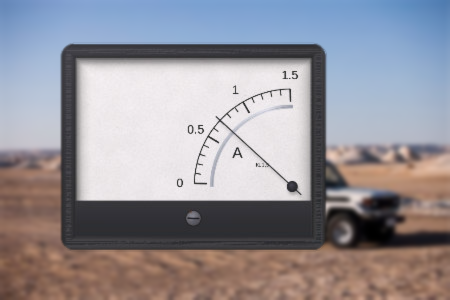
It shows 0.7,A
